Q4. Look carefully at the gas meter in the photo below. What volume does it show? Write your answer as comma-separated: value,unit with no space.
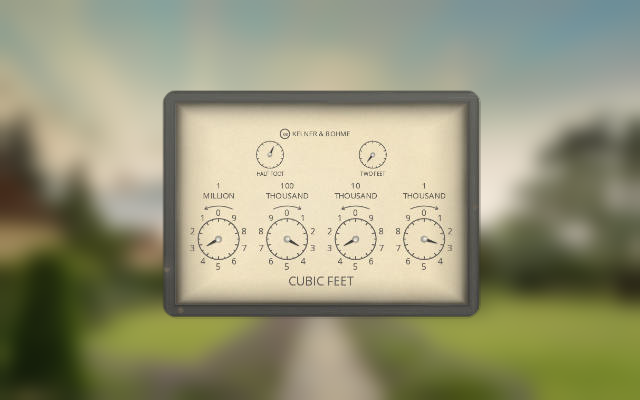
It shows 333300,ft³
